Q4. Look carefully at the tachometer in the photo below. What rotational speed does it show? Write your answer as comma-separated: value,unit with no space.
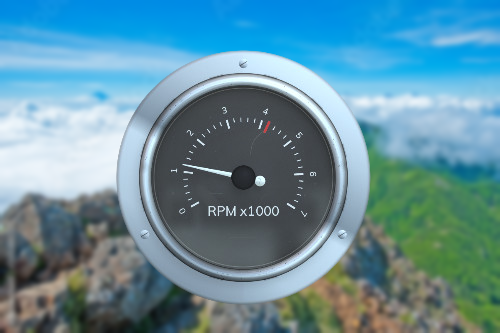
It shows 1200,rpm
